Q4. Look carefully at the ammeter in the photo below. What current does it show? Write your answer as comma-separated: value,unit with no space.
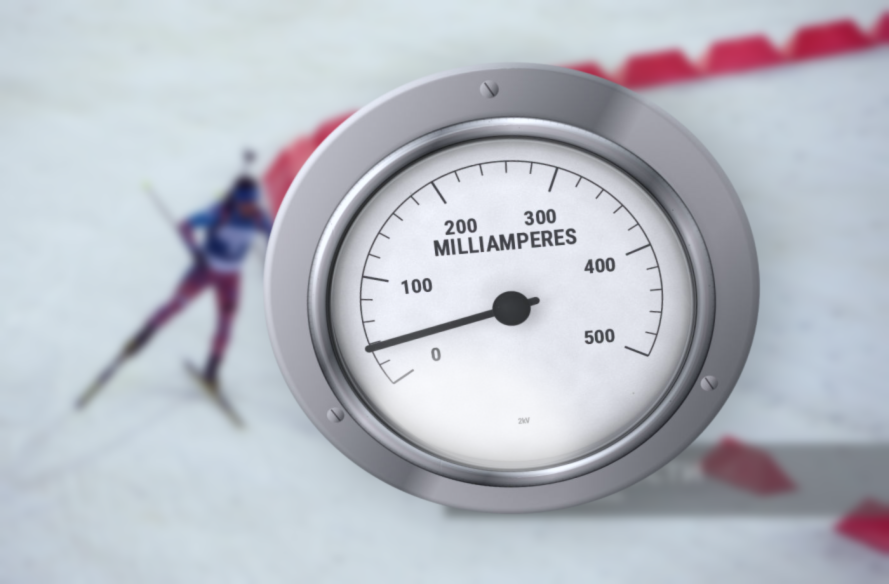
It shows 40,mA
